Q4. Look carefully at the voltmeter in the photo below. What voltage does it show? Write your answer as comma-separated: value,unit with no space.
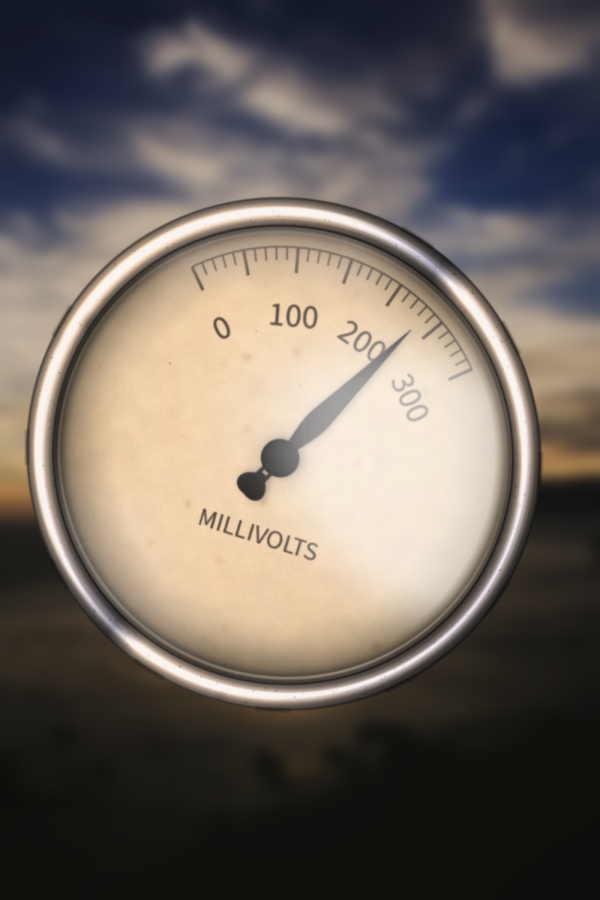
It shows 235,mV
